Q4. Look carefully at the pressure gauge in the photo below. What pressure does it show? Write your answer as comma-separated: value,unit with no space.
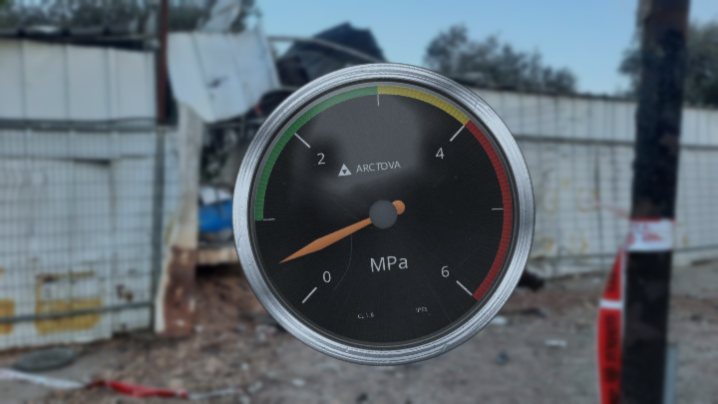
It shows 0.5,MPa
